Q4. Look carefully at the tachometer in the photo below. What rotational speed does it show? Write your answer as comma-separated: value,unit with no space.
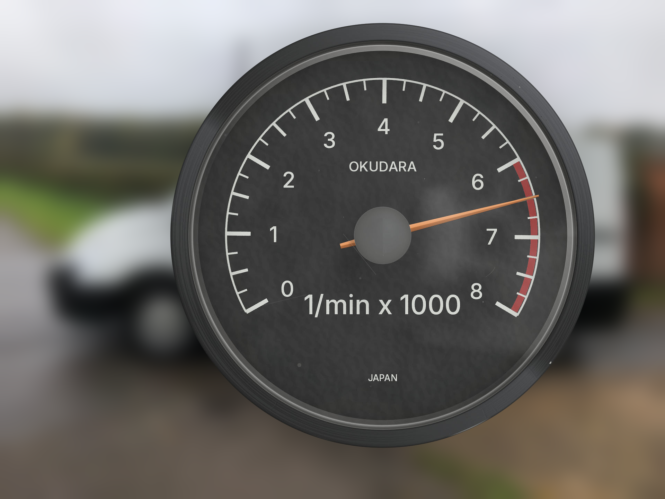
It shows 6500,rpm
